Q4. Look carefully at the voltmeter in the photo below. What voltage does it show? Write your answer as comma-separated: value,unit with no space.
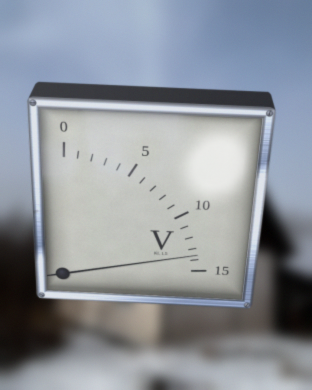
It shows 13.5,V
